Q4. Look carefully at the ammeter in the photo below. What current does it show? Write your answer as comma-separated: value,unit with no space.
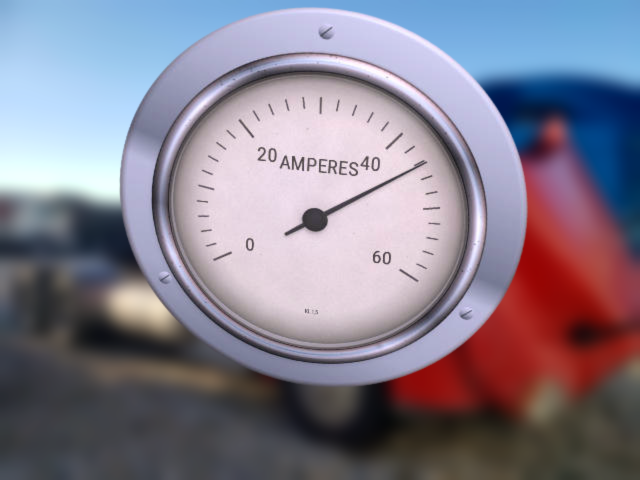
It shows 44,A
